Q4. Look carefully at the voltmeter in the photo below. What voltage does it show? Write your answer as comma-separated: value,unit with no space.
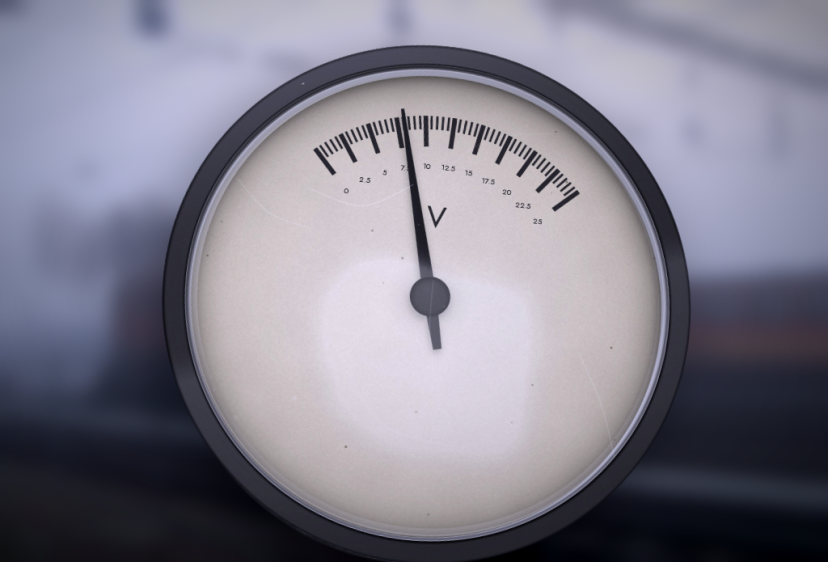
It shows 8,V
